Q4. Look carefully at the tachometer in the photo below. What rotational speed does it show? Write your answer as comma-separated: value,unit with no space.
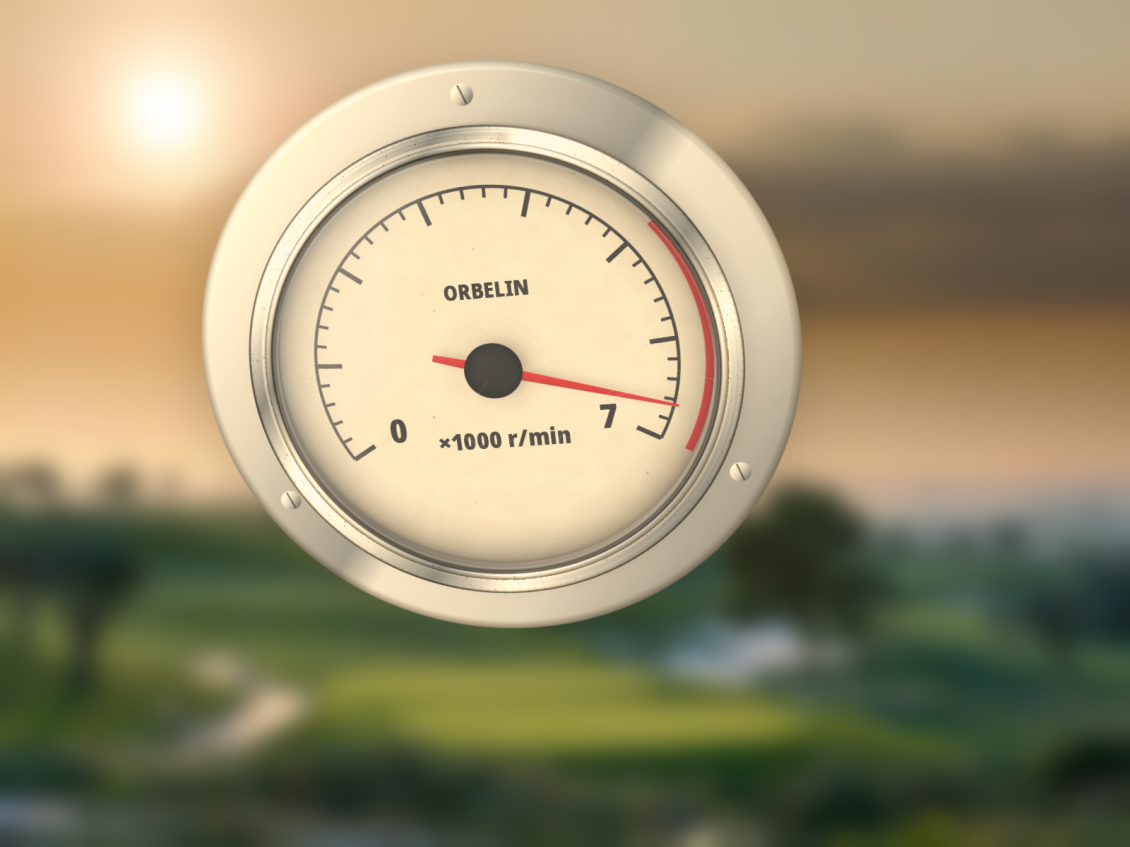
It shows 6600,rpm
